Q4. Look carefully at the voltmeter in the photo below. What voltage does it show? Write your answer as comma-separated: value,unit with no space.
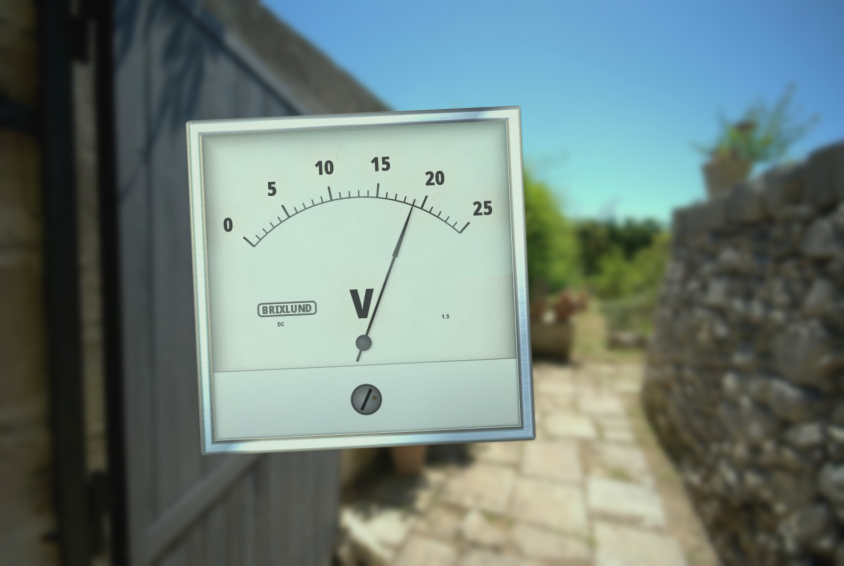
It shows 19,V
